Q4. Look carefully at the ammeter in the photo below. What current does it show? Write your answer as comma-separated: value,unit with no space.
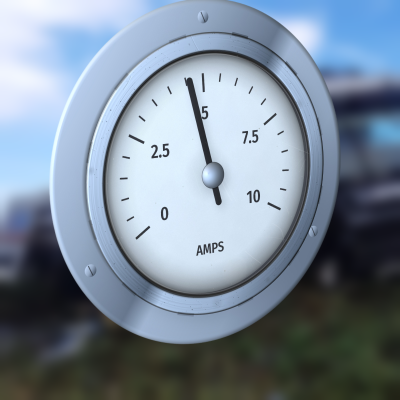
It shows 4.5,A
